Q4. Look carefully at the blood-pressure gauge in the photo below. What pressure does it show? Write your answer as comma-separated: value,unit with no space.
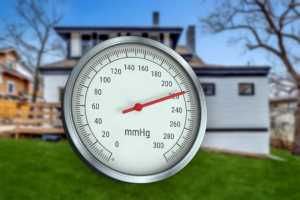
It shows 220,mmHg
